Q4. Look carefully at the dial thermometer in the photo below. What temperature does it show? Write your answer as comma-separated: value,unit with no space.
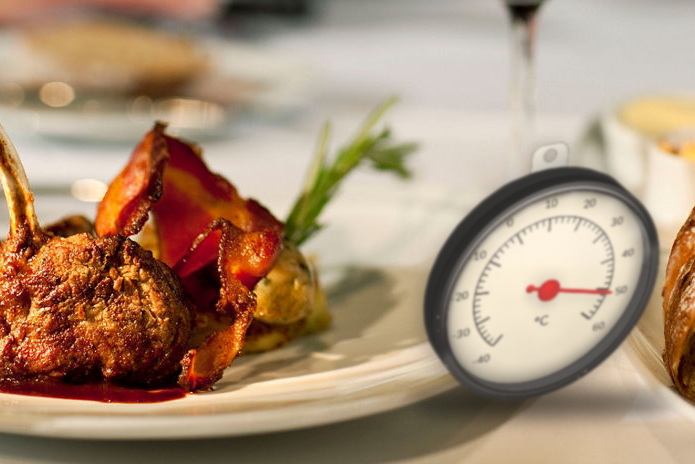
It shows 50,°C
